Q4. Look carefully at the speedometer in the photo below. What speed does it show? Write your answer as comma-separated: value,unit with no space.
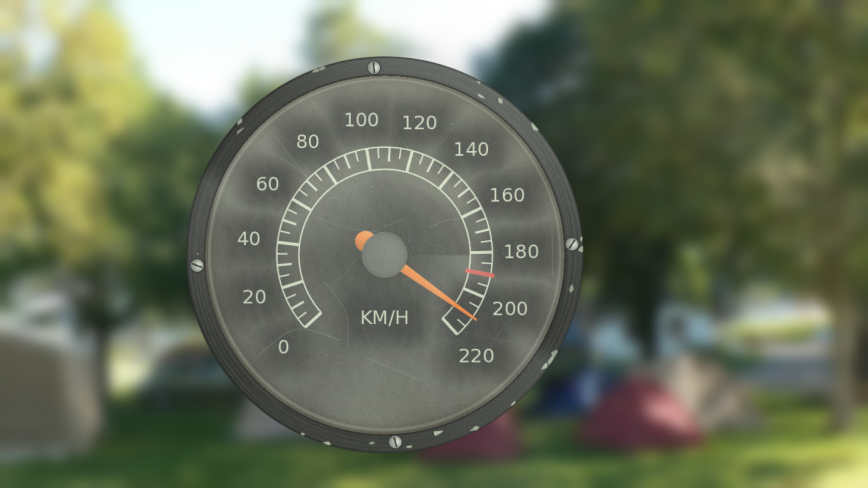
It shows 210,km/h
